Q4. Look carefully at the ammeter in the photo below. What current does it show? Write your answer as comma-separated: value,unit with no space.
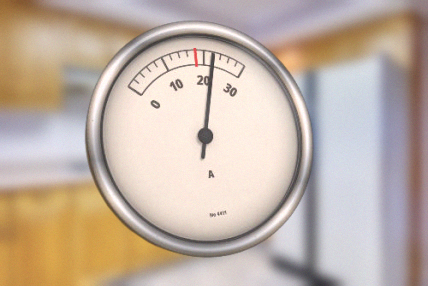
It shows 22,A
